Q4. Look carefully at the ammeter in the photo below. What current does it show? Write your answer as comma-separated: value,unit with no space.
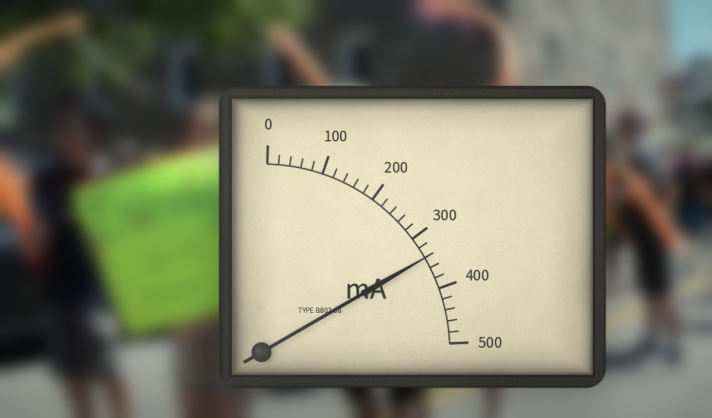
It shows 340,mA
